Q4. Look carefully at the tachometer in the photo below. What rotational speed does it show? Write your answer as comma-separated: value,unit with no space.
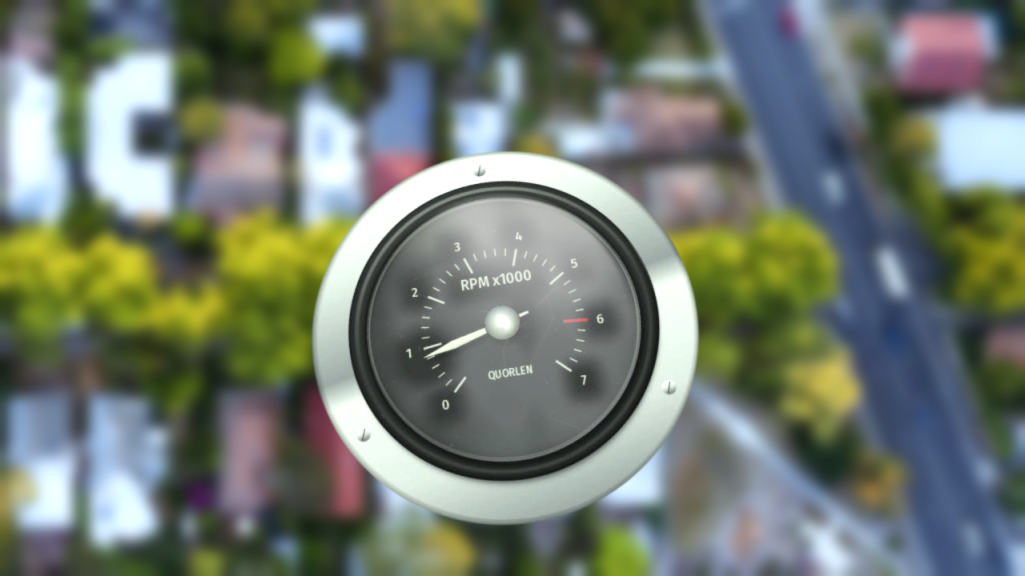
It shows 800,rpm
